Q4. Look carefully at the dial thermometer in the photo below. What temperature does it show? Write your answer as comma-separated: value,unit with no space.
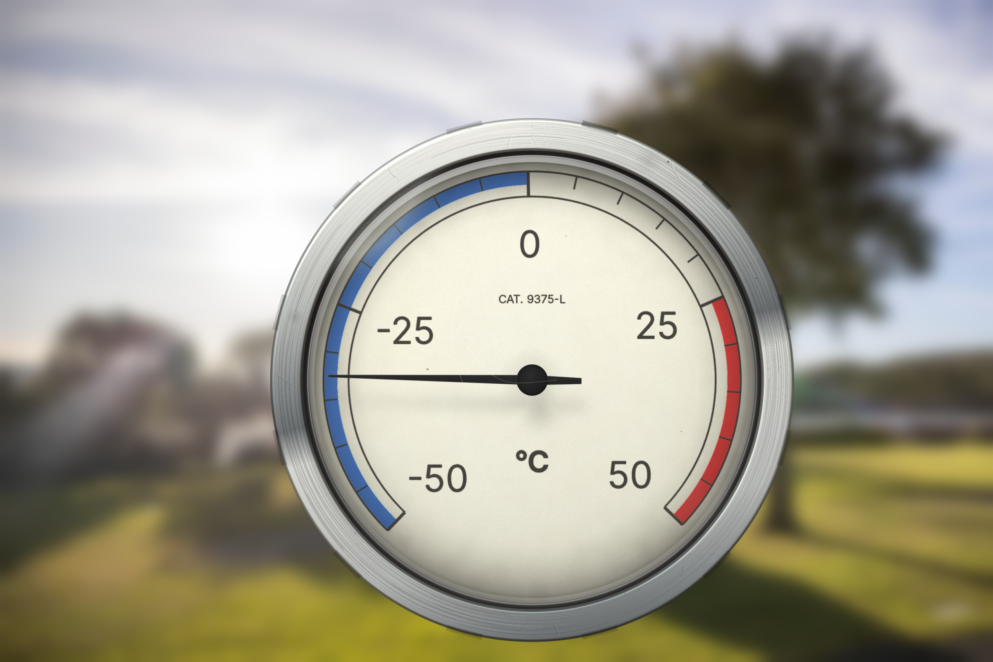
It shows -32.5,°C
